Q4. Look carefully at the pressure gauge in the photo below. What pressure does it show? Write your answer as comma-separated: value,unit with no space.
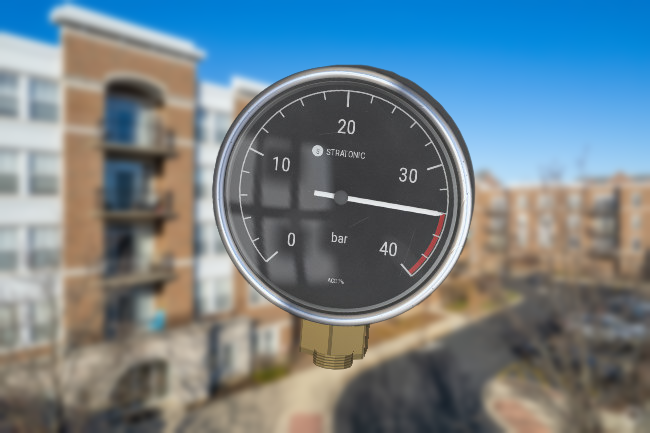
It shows 34,bar
